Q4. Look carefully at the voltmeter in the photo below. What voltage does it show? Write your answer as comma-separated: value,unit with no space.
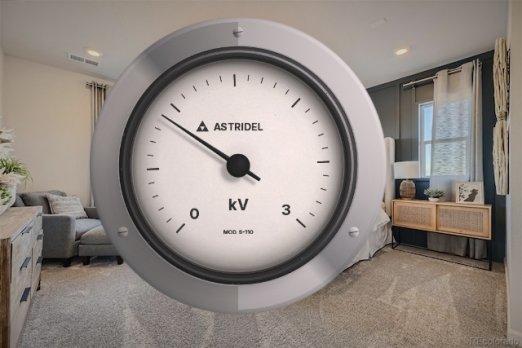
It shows 0.9,kV
